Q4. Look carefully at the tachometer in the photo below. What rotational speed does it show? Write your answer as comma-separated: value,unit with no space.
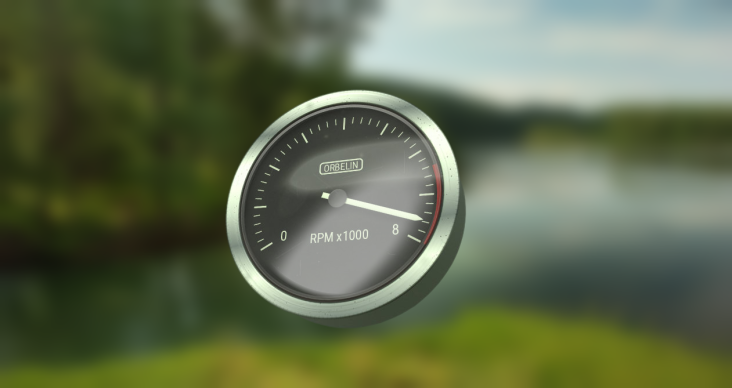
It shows 7600,rpm
